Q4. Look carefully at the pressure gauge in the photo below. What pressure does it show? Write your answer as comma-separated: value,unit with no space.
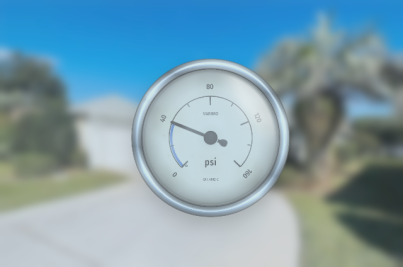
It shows 40,psi
